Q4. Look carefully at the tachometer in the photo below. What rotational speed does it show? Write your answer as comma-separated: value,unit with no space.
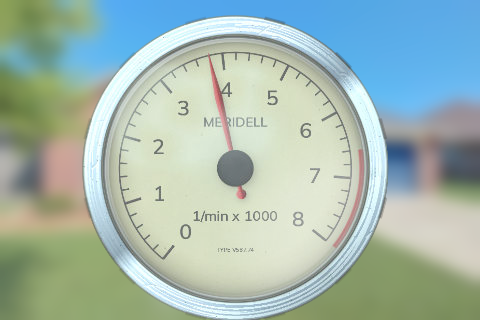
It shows 3800,rpm
